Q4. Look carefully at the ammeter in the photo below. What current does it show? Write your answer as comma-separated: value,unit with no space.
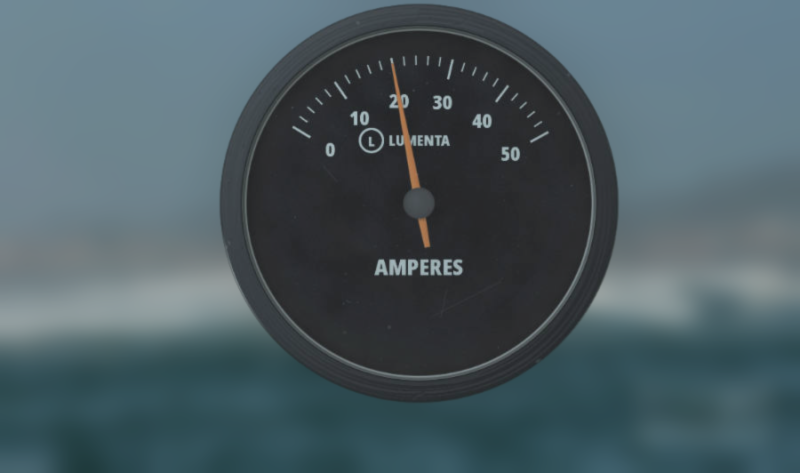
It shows 20,A
